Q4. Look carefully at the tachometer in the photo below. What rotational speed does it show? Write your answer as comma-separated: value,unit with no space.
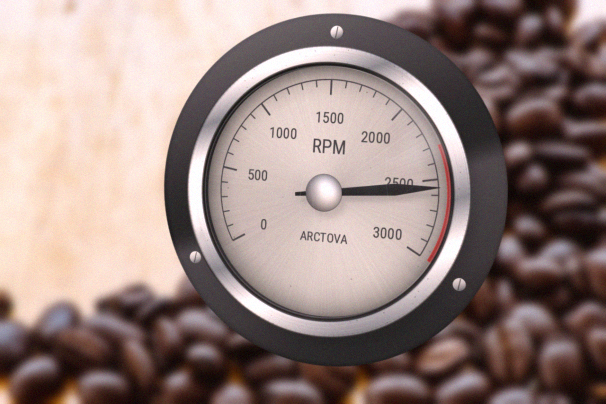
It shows 2550,rpm
